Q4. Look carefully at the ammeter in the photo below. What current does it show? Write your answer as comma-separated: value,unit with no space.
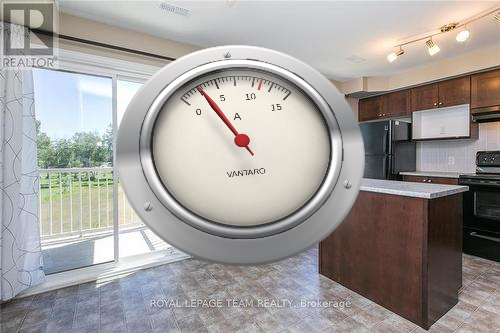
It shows 2.5,A
